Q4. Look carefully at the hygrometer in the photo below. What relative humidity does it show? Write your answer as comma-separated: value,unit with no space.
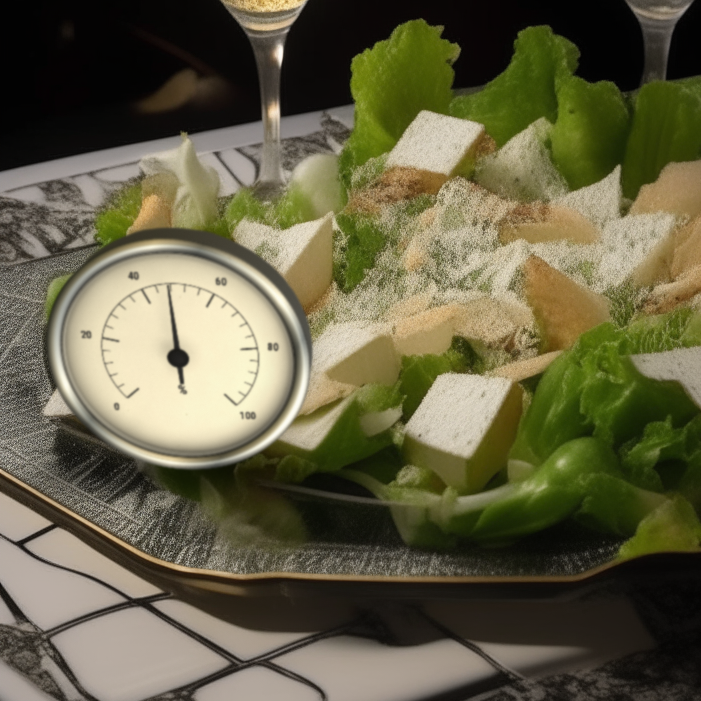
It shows 48,%
